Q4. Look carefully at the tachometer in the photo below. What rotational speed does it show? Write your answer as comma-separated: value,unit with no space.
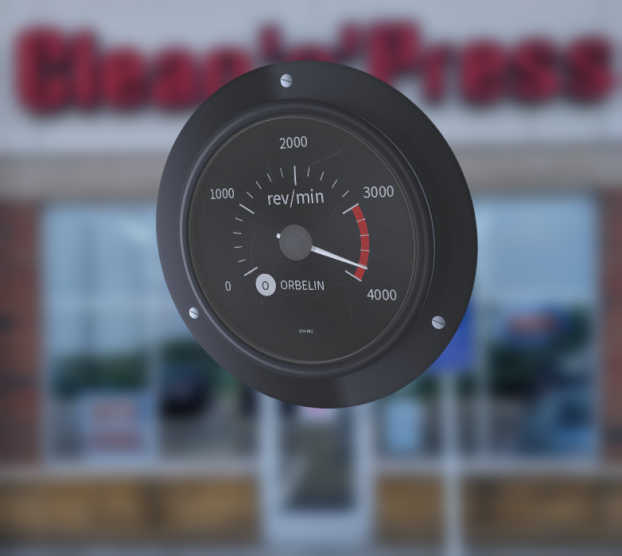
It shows 3800,rpm
